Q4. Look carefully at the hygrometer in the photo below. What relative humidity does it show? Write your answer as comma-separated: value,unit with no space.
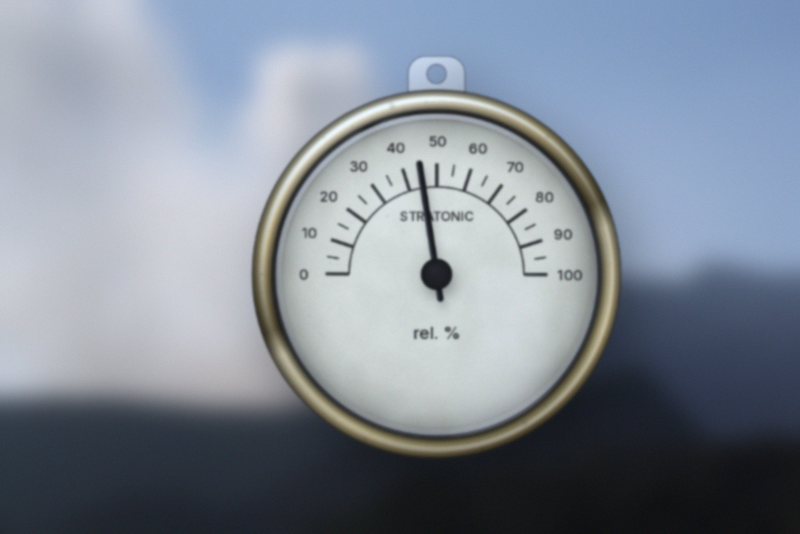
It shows 45,%
